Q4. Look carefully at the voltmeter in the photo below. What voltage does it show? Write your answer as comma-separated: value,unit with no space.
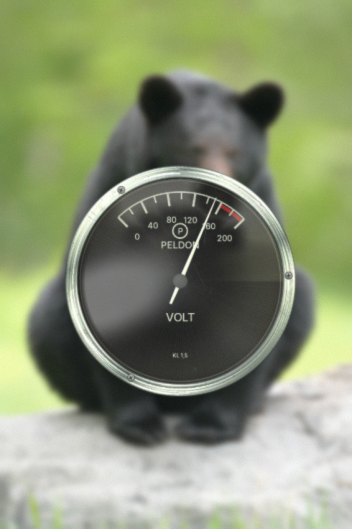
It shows 150,V
